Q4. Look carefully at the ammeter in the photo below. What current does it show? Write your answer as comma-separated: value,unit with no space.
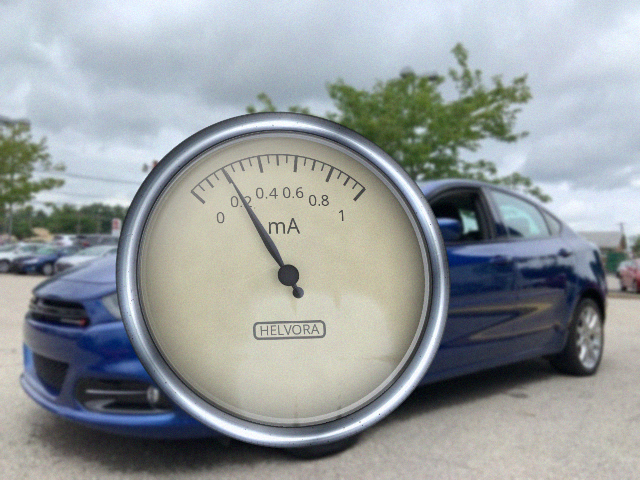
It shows 0.2,mA
